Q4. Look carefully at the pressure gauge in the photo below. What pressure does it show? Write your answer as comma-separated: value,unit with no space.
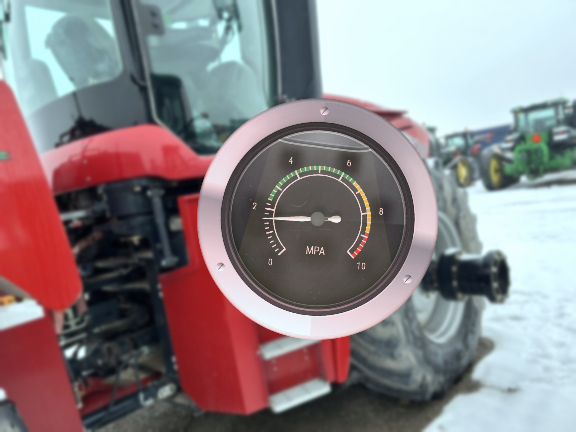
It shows 1.6,MPa
